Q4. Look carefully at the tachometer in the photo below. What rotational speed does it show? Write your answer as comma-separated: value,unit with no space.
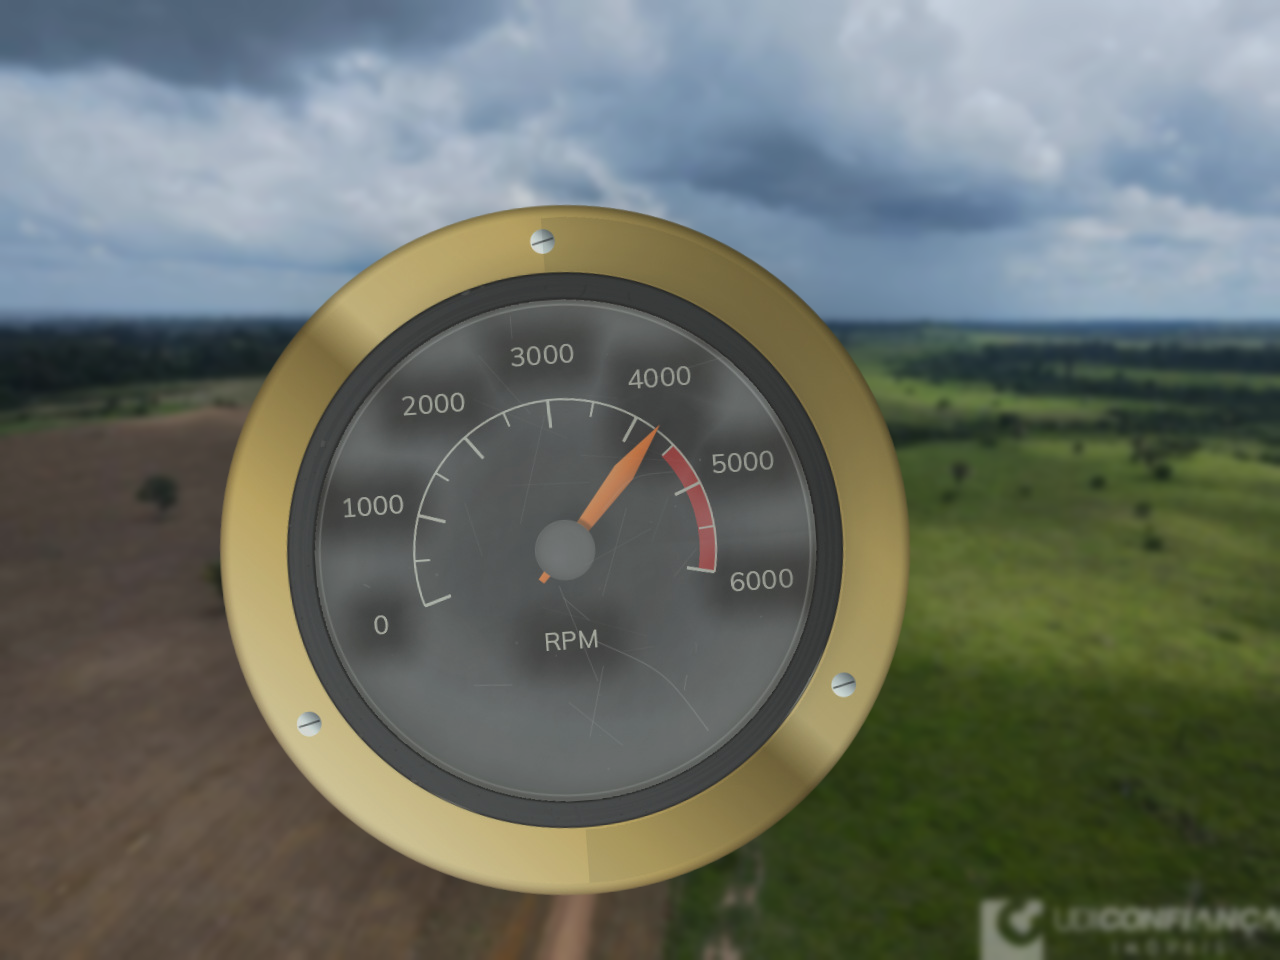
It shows 4250,rpm
